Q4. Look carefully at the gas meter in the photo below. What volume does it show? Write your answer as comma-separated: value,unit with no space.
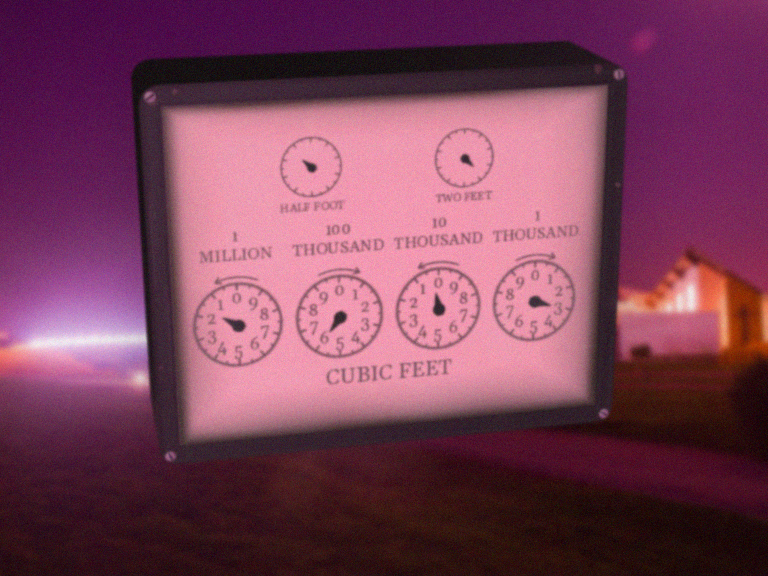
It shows 160300,ft³
